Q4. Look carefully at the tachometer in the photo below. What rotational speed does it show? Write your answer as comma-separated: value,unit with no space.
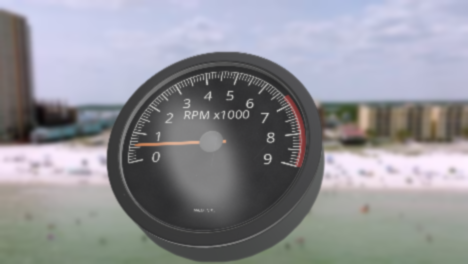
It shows 500,rpm
